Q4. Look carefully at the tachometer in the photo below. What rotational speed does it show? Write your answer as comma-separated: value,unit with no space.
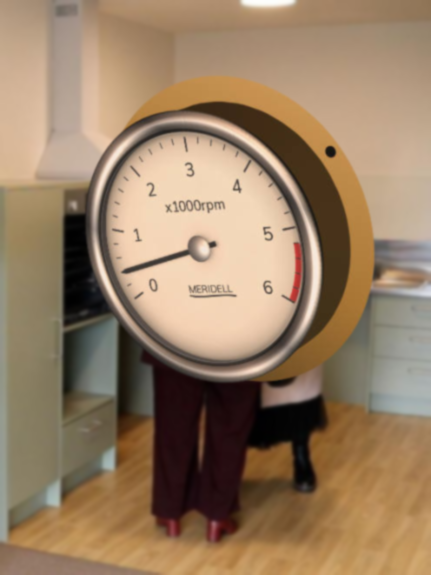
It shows 400,rpm
